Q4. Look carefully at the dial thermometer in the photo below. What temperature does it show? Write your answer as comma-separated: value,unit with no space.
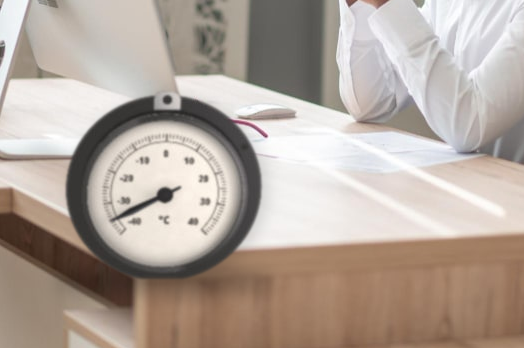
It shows -35,°C
